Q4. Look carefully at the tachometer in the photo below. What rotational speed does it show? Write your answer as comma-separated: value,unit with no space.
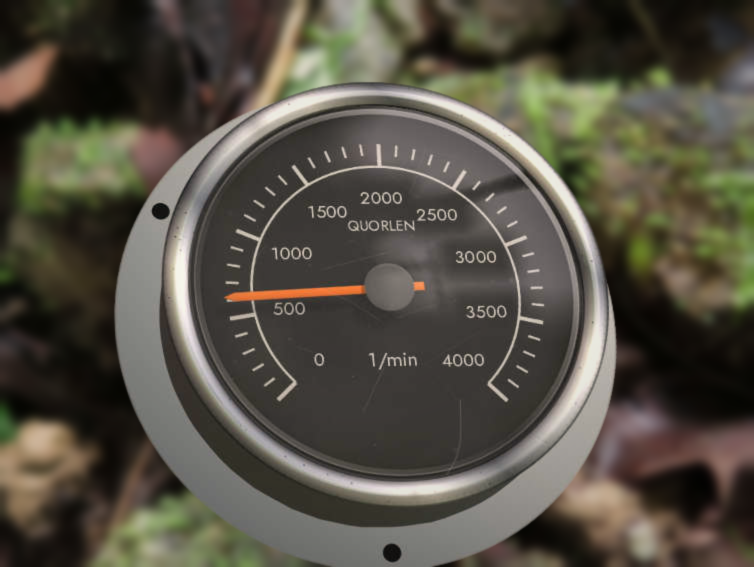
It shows 600,rpm
